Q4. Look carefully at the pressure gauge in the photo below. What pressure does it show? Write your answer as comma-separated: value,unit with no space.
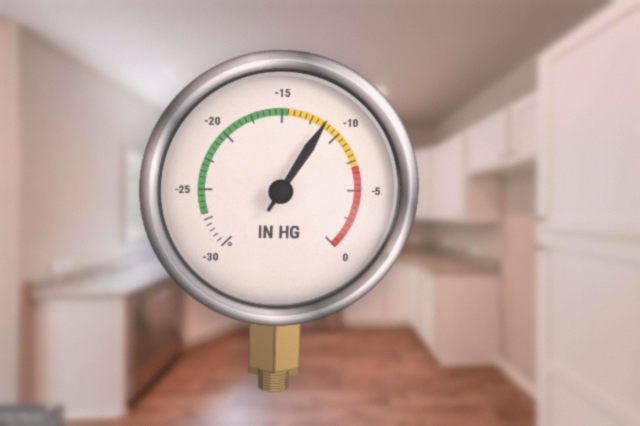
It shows -11.5,inHg
